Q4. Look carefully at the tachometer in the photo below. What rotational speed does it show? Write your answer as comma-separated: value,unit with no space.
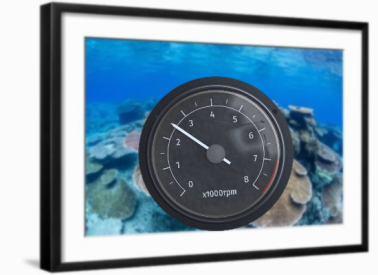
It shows 2500,rpm
